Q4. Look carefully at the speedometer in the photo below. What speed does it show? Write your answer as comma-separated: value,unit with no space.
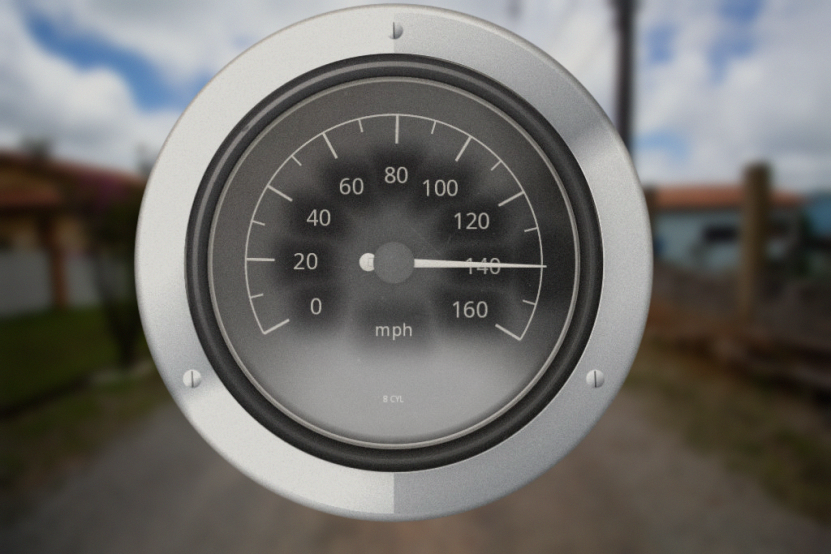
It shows 140,mph
